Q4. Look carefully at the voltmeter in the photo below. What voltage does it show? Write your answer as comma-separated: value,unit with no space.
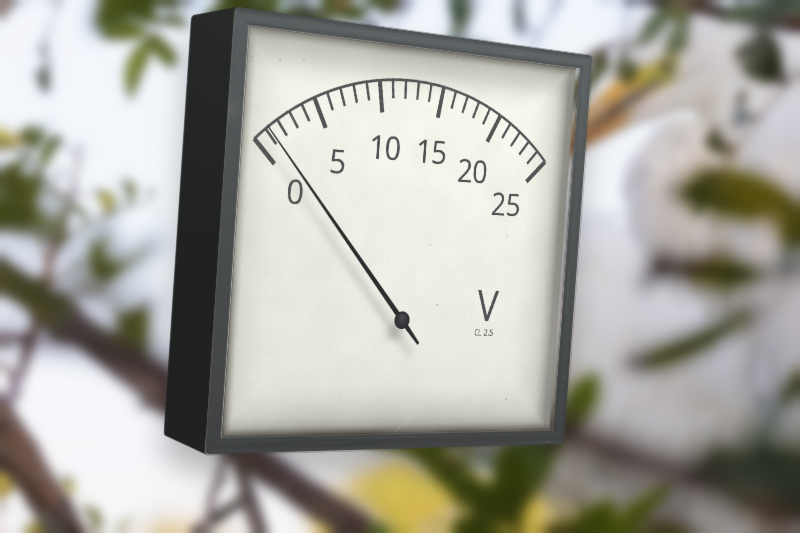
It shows 1,V
